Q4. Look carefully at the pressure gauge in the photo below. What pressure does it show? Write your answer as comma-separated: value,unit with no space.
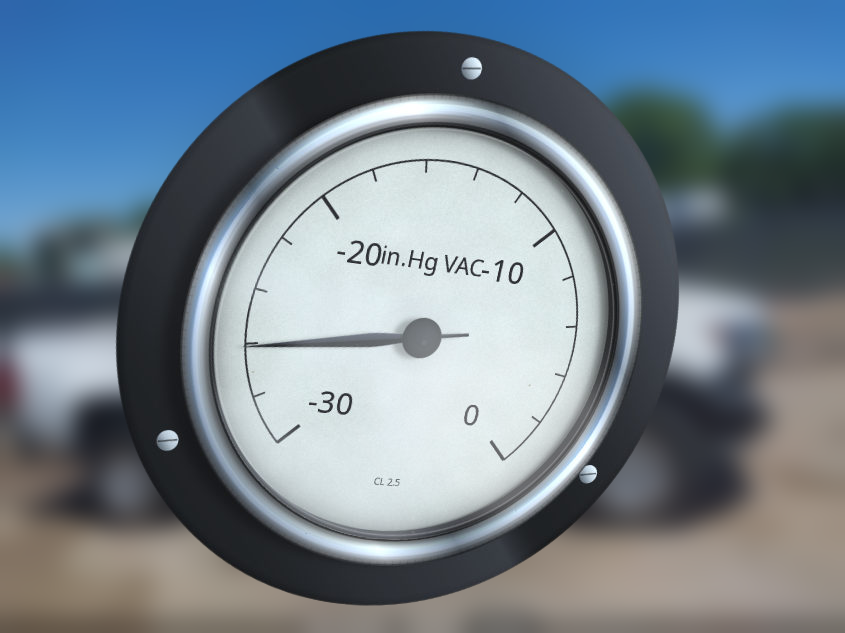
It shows -26,inHg
